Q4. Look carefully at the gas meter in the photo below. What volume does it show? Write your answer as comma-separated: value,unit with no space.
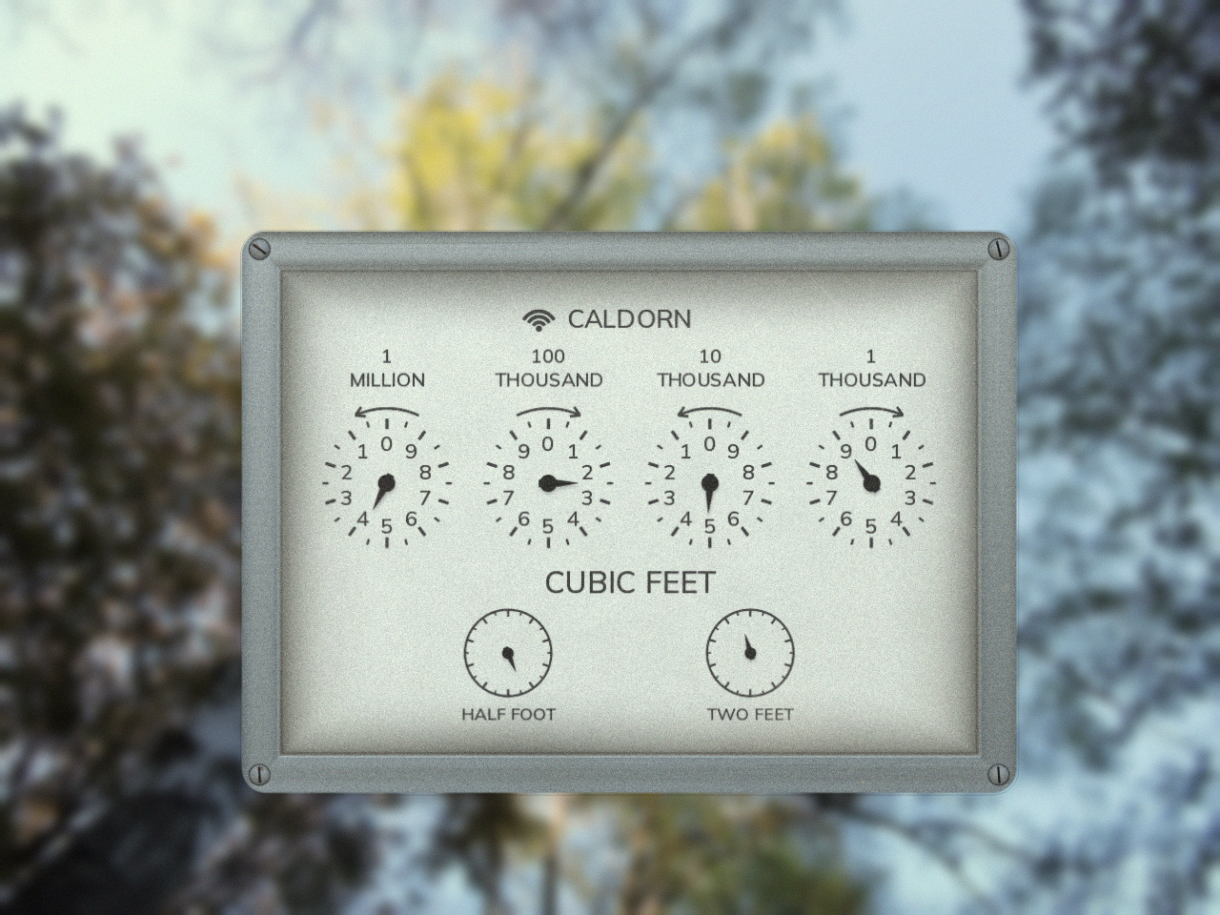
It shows 424900,ft³
